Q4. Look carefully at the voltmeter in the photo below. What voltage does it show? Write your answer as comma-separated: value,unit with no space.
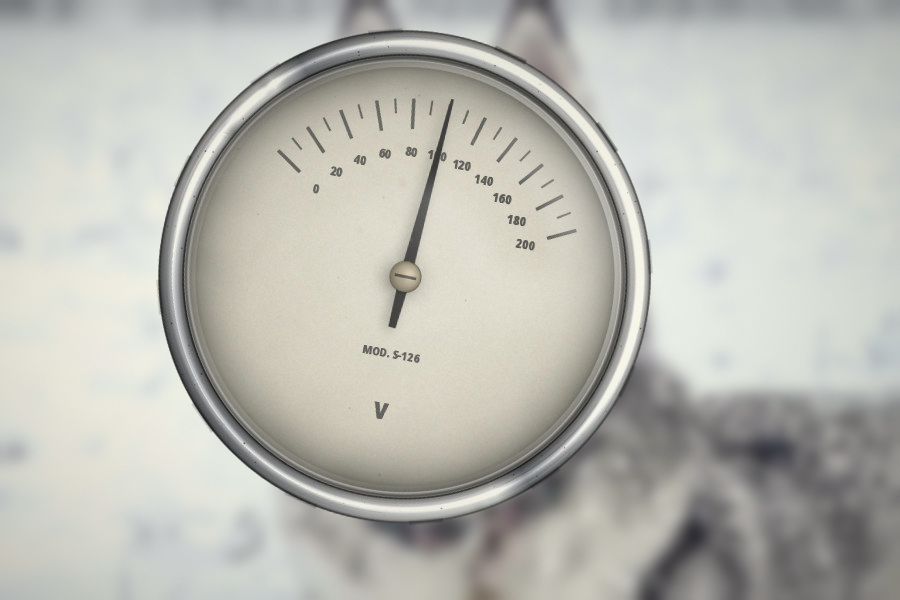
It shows 100,V
